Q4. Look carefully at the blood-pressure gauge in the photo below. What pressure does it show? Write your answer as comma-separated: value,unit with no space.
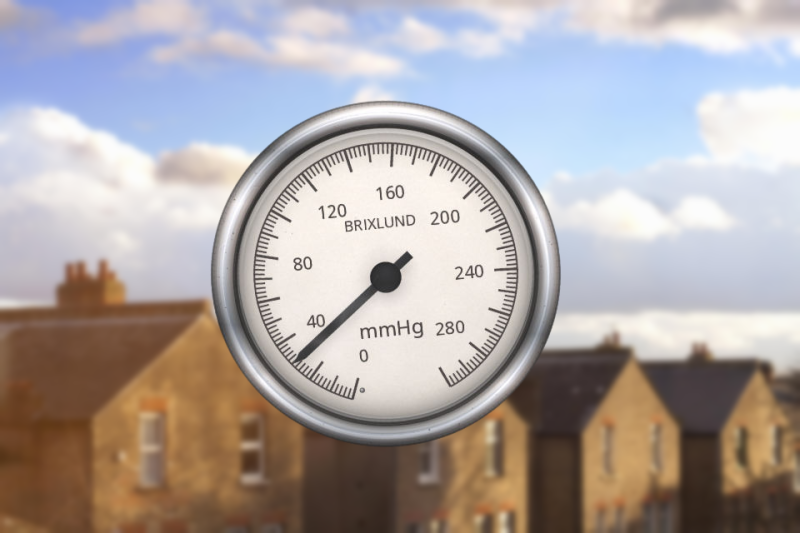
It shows 30,mmHg
